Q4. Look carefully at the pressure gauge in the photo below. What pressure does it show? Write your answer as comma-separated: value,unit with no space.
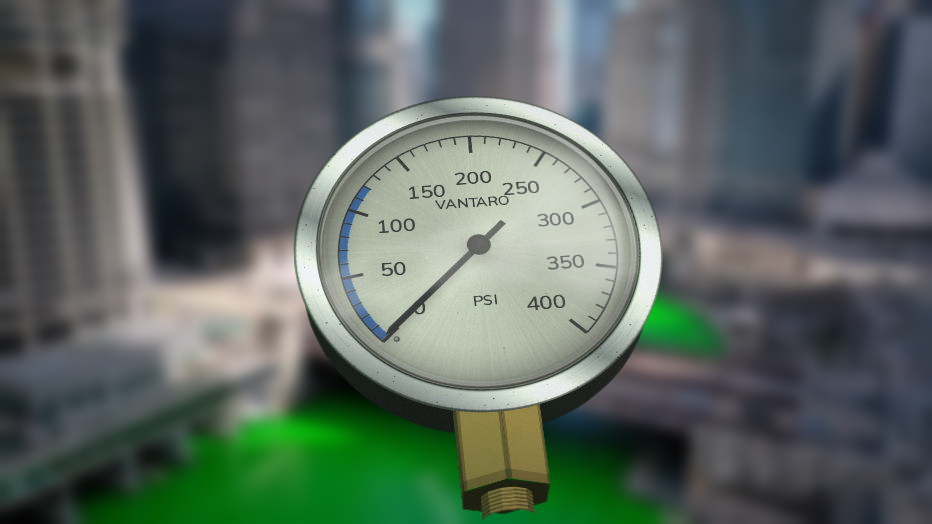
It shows 0,psi
